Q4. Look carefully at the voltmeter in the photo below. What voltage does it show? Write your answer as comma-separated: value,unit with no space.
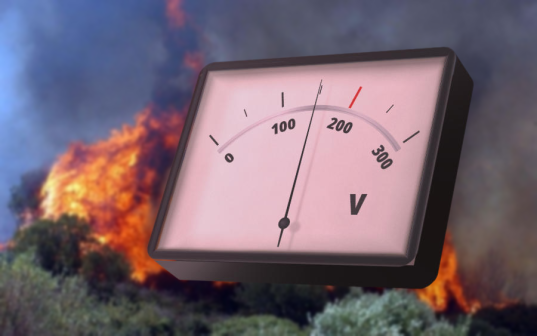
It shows 150,V
